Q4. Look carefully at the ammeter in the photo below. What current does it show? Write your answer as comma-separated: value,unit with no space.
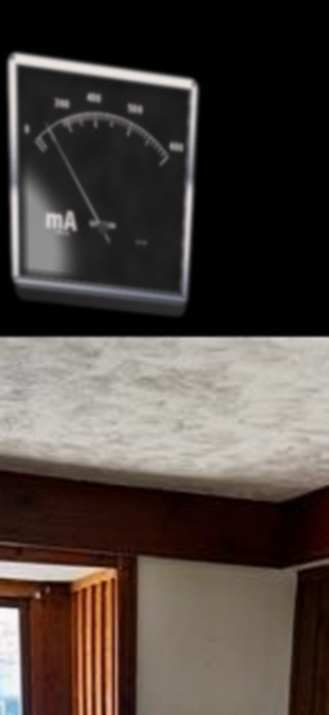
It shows 200,mA
